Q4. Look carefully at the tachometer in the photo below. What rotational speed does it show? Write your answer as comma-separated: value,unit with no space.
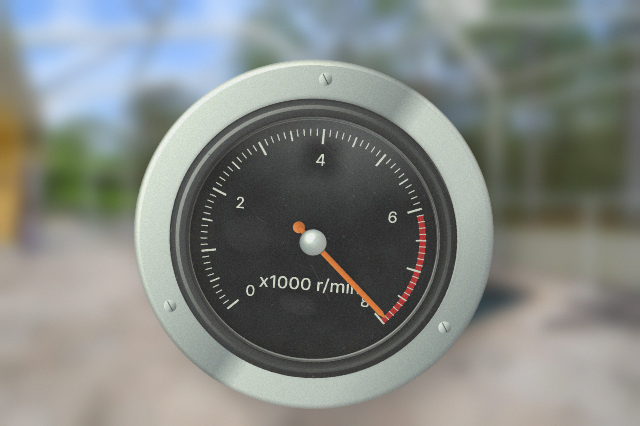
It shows 7900,rpm
